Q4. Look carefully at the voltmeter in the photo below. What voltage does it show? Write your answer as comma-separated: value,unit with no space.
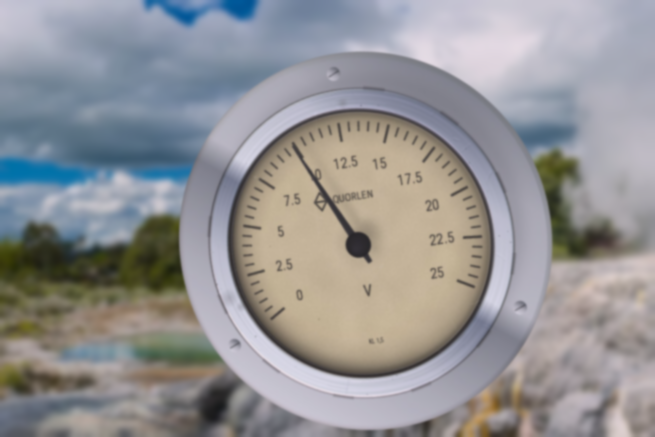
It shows 10,V
